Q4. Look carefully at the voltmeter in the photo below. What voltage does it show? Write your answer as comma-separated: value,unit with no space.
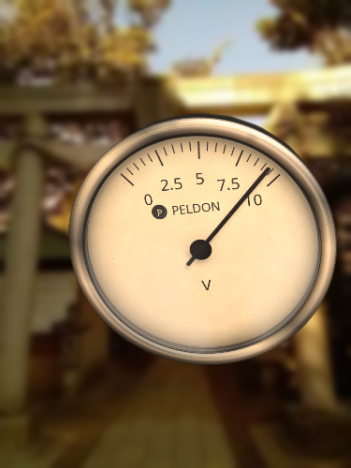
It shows 9.25,V
